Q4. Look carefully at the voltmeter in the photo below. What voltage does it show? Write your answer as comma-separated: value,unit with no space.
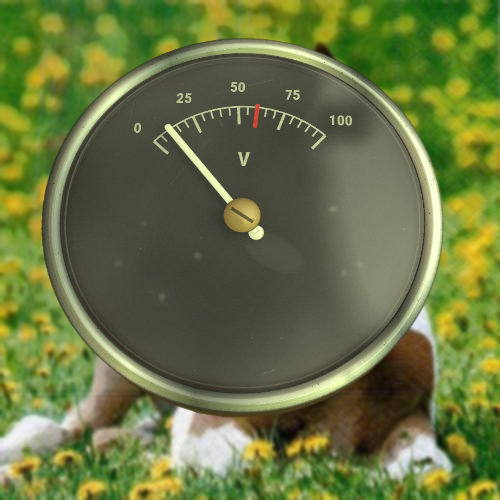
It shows 10,V
